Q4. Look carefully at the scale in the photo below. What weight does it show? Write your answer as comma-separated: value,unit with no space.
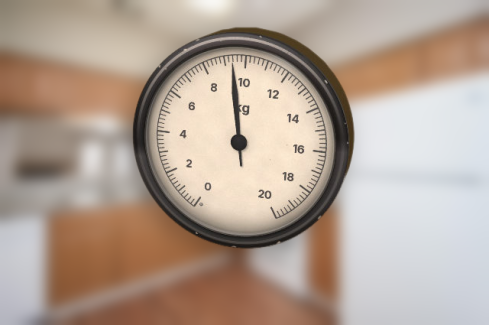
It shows 9.4,kg
